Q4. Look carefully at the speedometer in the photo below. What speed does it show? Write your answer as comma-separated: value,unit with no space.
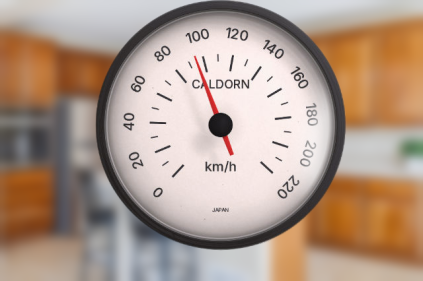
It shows 95,km/h
